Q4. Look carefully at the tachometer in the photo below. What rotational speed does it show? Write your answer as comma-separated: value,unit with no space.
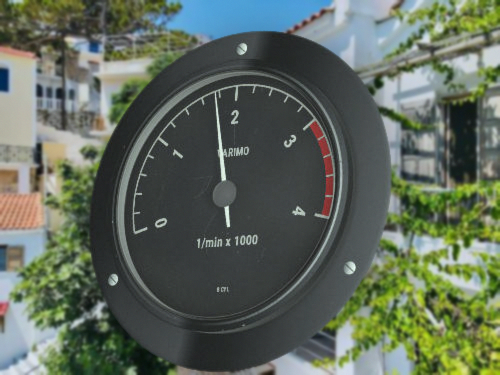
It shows 1800,rpm
